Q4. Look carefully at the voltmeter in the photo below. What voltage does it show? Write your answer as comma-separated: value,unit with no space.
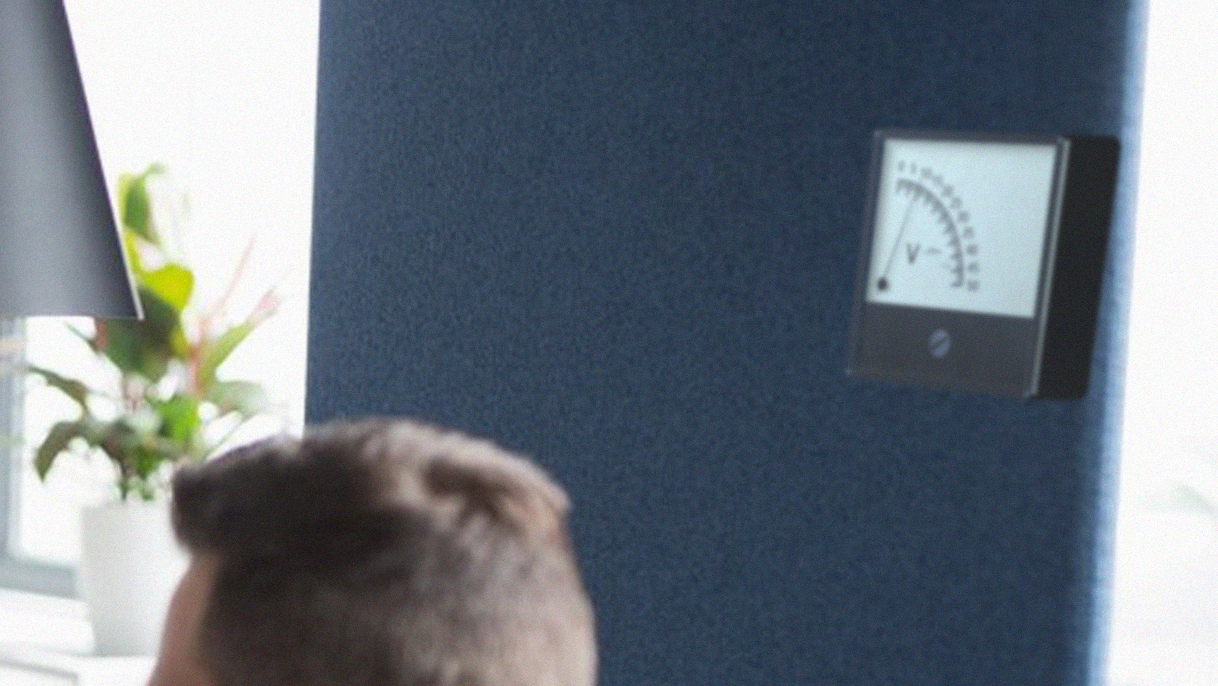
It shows 10,V
